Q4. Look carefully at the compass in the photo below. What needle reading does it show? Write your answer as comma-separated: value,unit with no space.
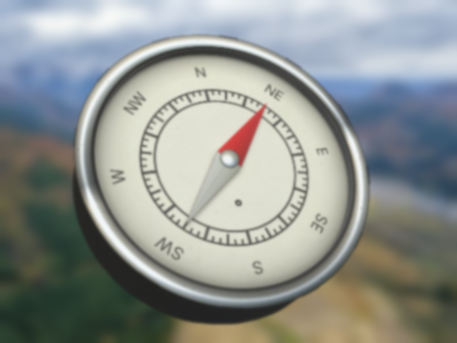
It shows 45,°
